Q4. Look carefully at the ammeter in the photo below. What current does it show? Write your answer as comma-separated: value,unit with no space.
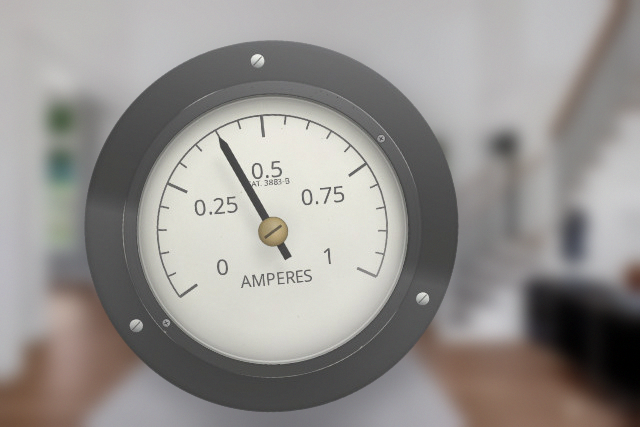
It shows 0.4,A
